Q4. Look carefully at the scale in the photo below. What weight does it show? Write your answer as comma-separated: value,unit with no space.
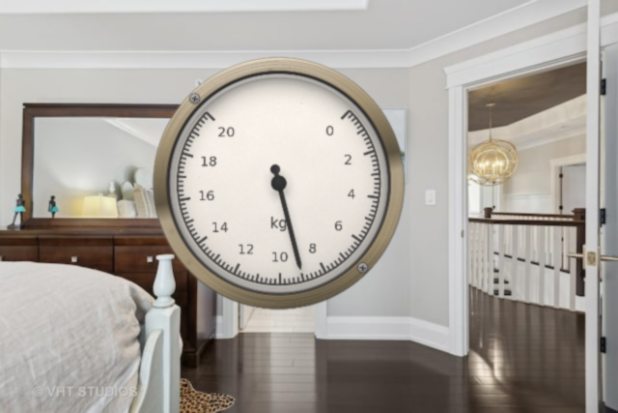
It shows 9,kg
